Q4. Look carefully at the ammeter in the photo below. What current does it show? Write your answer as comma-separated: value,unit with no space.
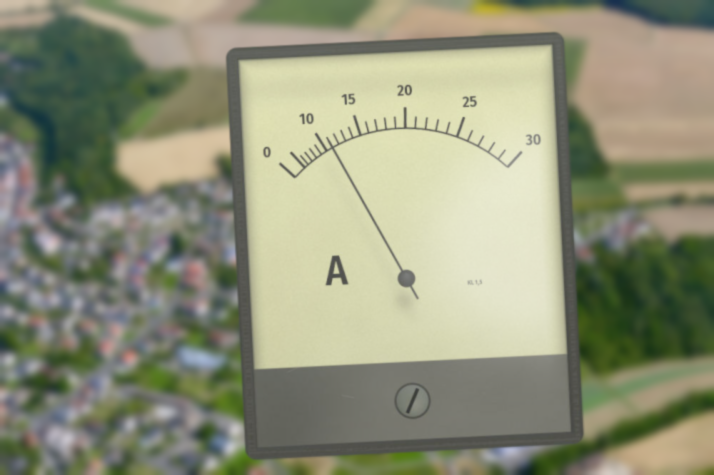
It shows 11,A
